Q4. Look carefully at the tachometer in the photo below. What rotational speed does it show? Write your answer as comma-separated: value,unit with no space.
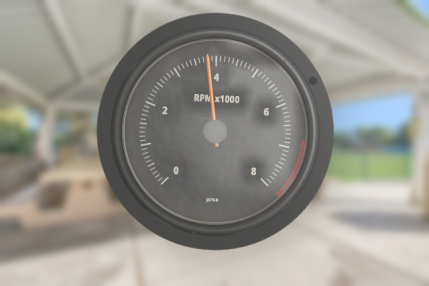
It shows 3800,rpm
